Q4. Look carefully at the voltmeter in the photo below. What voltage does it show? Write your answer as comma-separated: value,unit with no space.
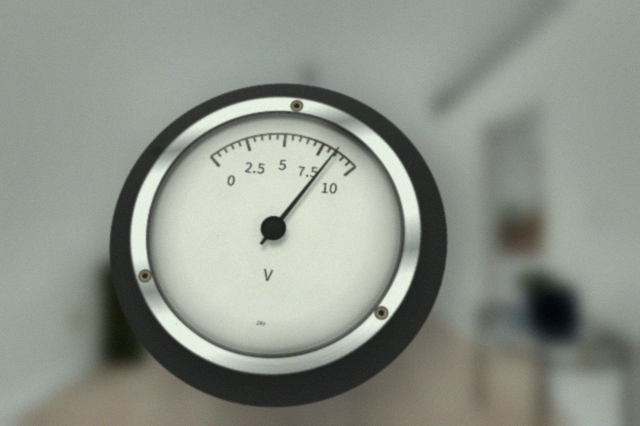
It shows 8.5,V
